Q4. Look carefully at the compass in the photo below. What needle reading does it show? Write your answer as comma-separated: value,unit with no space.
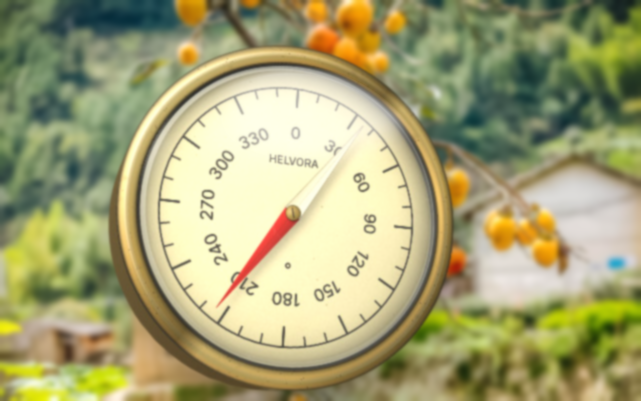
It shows 215,°
